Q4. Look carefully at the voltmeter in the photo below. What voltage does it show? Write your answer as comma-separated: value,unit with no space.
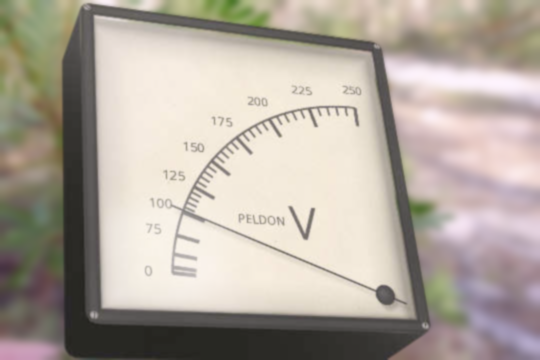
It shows 100,V
